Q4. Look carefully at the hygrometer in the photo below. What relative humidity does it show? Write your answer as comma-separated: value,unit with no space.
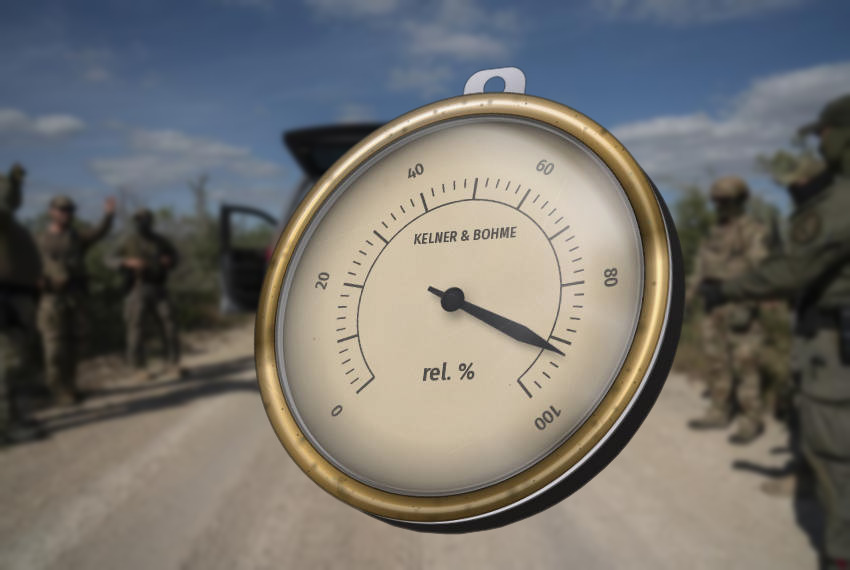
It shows 92,%
